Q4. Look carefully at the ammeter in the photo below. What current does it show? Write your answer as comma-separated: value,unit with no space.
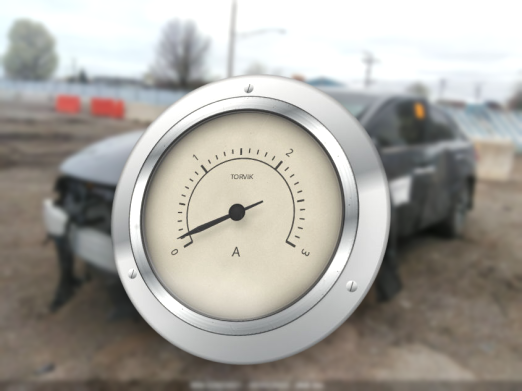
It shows 0.1,A
